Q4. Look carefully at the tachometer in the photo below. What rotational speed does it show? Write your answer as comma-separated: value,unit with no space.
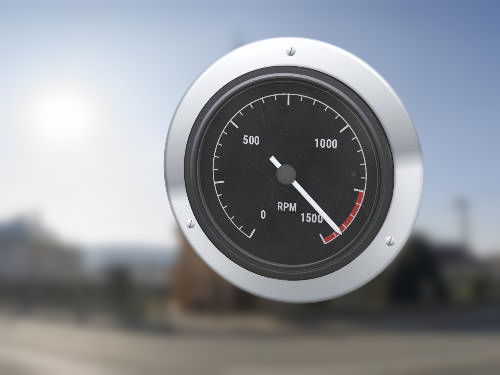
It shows 1425,rpm
